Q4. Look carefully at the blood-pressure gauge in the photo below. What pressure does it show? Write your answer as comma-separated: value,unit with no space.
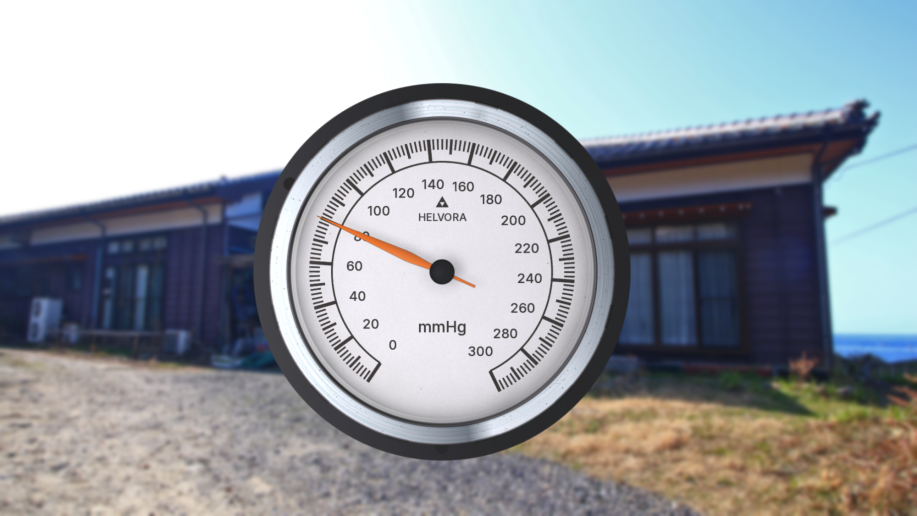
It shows 80,mmHg
